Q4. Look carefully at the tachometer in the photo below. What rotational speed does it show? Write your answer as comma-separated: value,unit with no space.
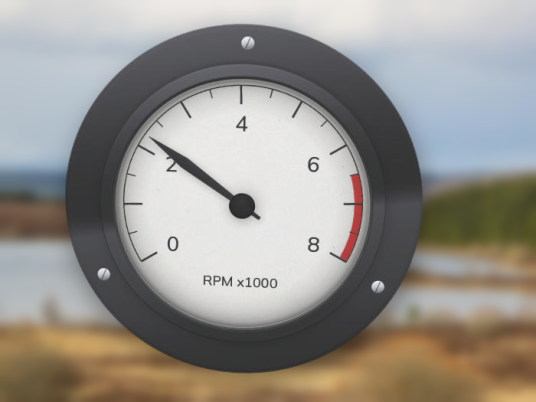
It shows 2250,rpm
